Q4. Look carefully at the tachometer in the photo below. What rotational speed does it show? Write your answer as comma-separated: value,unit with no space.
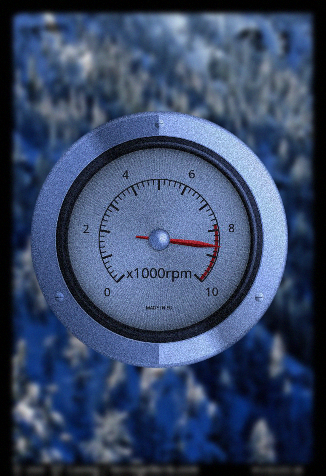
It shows 8600,rpm
